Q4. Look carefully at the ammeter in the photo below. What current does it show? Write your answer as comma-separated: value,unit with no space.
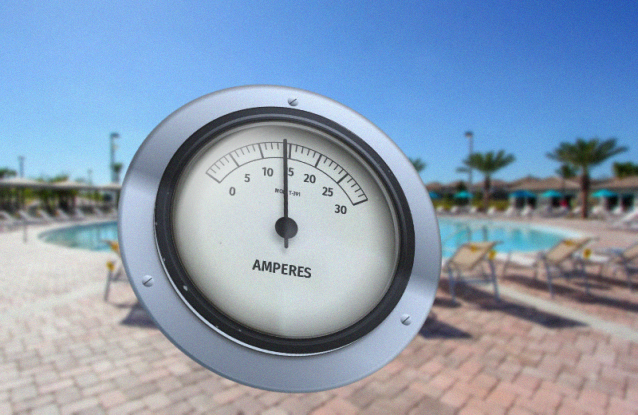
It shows 14,A
